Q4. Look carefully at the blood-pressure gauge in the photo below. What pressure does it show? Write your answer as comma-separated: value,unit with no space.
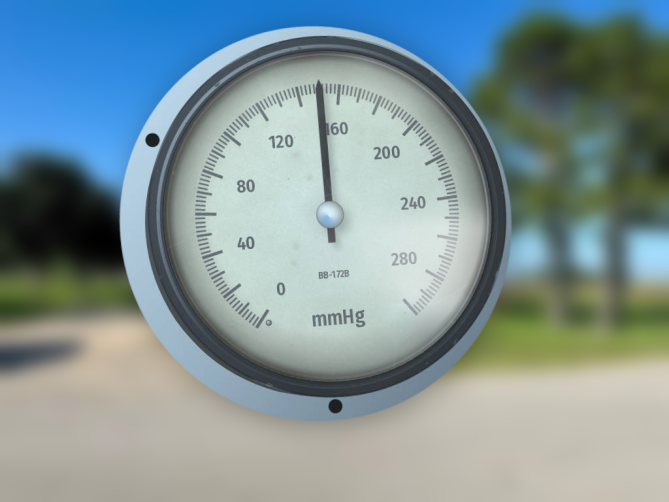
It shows 150,mmHg
